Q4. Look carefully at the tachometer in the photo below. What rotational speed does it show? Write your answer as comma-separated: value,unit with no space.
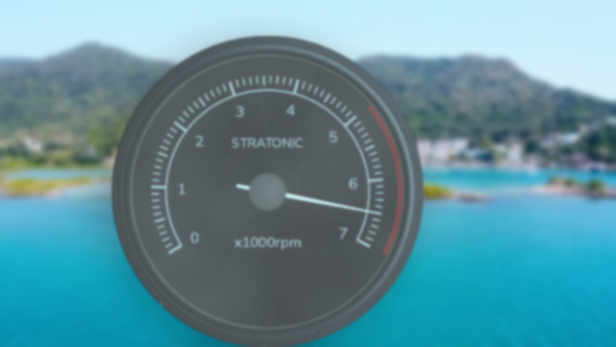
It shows 6500,rpm
